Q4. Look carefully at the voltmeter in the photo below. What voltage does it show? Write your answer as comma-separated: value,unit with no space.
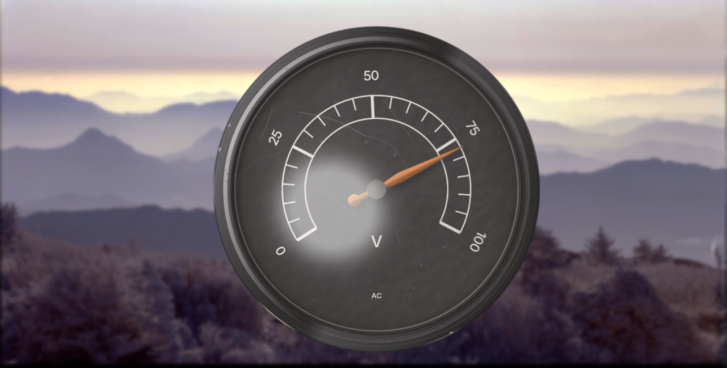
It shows 77.5,V
